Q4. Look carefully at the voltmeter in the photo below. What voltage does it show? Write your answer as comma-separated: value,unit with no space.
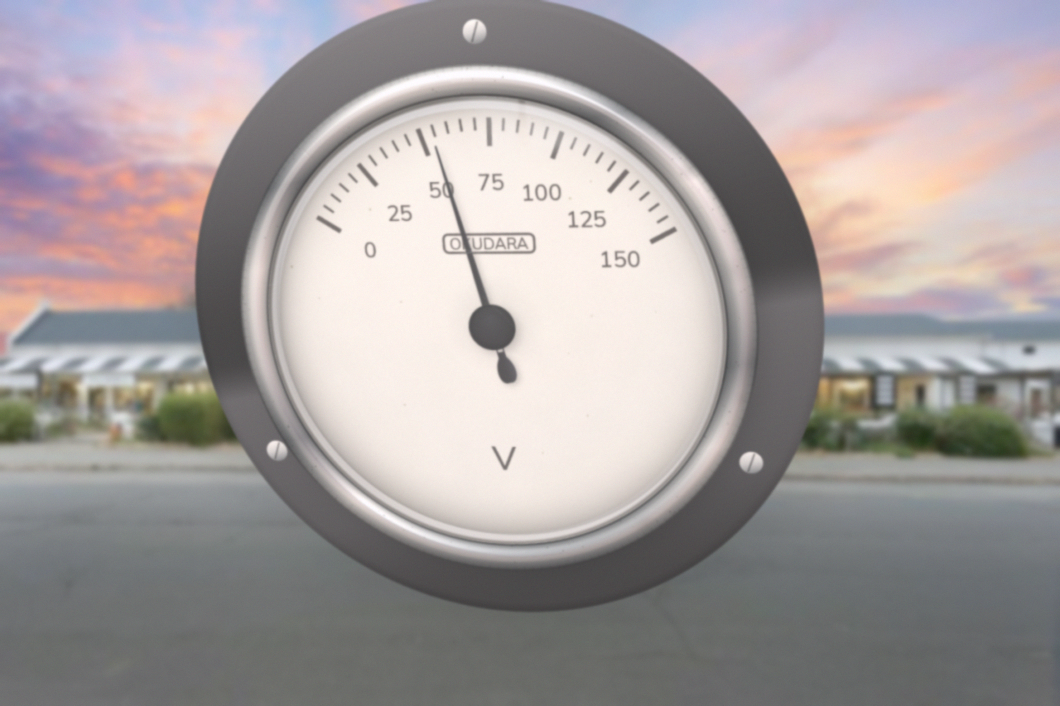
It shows 55,V
